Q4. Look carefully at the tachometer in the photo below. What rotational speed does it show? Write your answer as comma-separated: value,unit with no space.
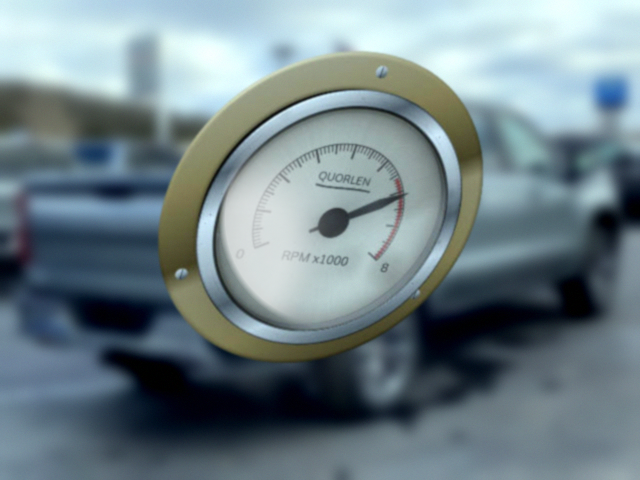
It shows 6000,rpm
